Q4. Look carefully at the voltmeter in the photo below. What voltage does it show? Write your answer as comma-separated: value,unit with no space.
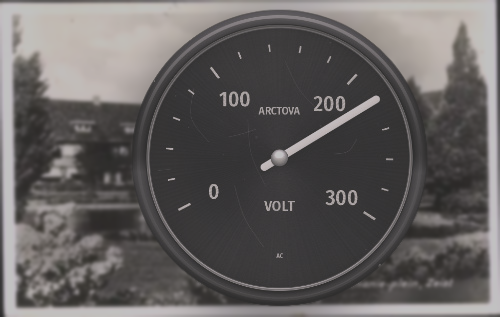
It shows 220,V
